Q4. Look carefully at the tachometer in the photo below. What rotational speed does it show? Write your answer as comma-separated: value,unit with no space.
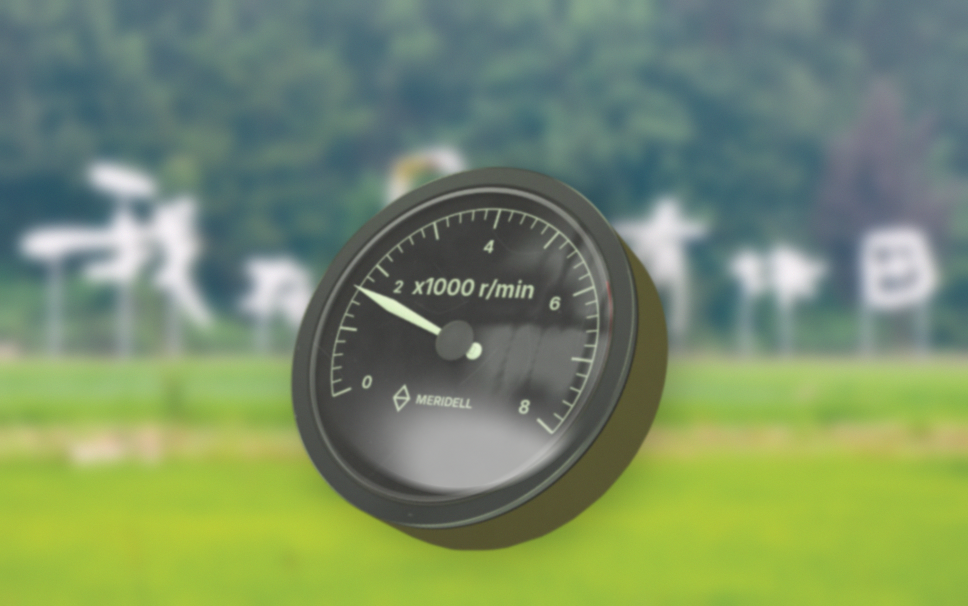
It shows 1600,rpm
